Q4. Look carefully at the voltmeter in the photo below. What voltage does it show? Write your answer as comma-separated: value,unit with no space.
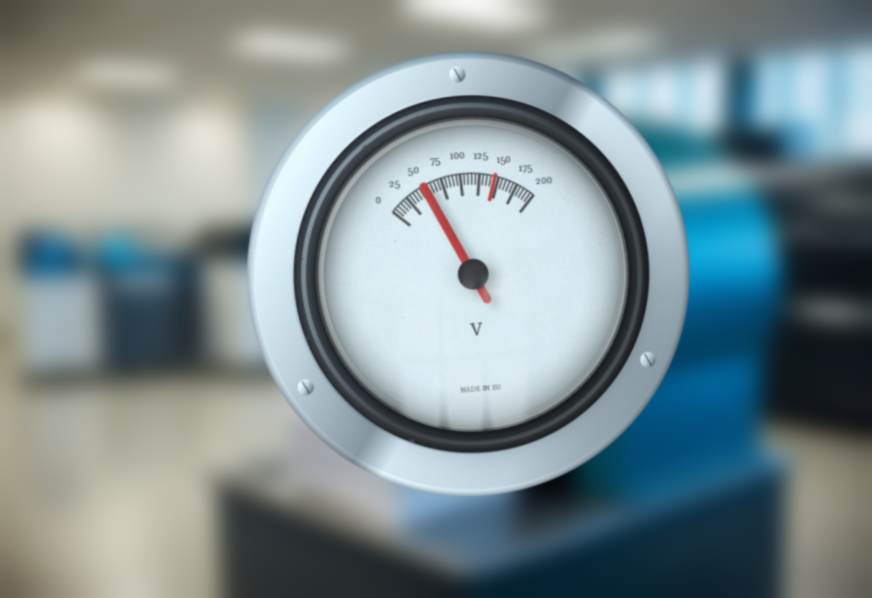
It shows 50,V
